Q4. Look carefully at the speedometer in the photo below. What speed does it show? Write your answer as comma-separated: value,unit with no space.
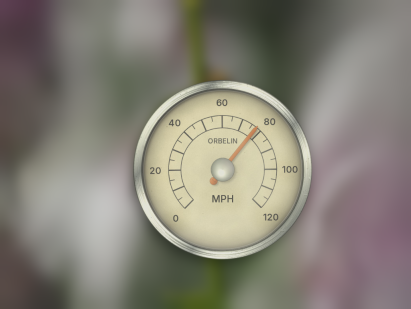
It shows 77.5,mph
